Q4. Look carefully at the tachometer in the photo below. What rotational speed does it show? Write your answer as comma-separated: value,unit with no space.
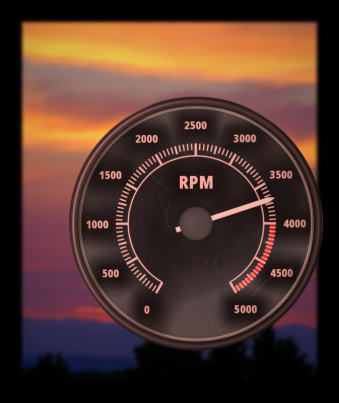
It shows 3700,rpm
